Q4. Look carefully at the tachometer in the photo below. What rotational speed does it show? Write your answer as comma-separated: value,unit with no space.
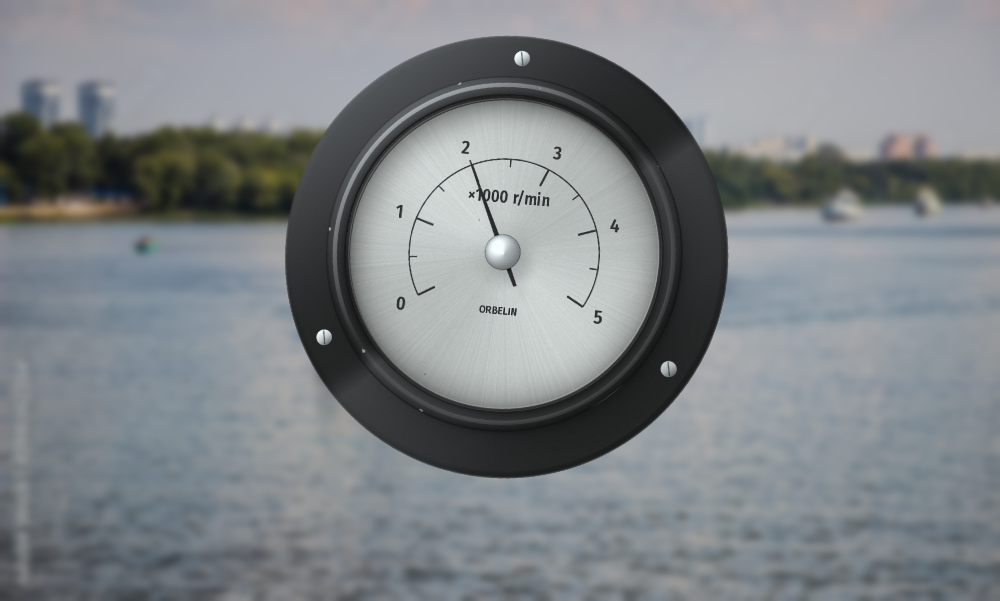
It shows 2000,rpm
